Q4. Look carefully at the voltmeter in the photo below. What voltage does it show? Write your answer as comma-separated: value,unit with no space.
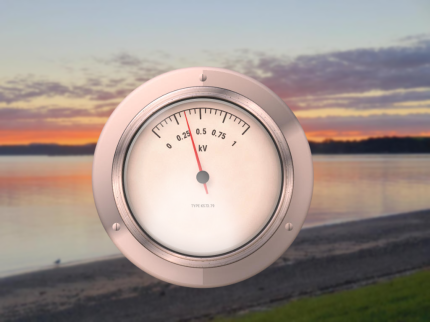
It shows 0.35,kV
